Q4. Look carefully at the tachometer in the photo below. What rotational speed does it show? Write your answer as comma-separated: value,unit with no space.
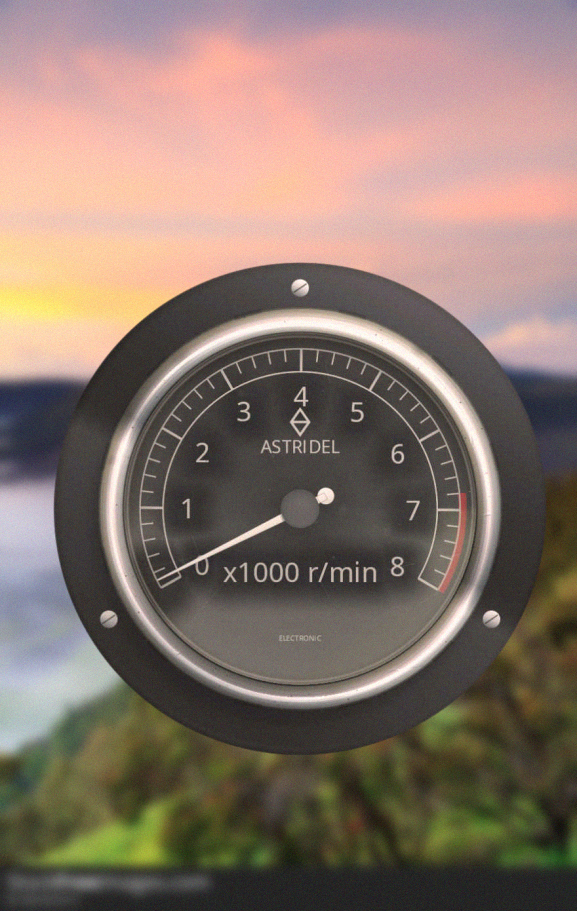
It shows 100,rpm
